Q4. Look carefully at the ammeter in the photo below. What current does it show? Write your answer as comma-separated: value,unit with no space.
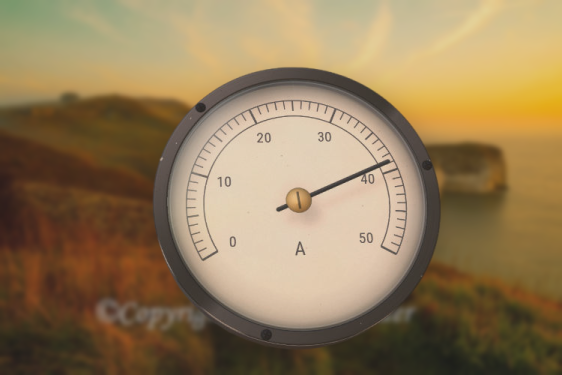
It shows 39,A
